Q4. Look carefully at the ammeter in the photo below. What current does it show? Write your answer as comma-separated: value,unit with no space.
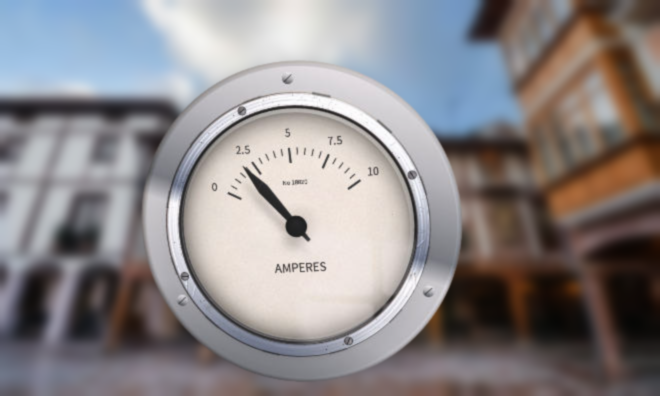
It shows 2,A
